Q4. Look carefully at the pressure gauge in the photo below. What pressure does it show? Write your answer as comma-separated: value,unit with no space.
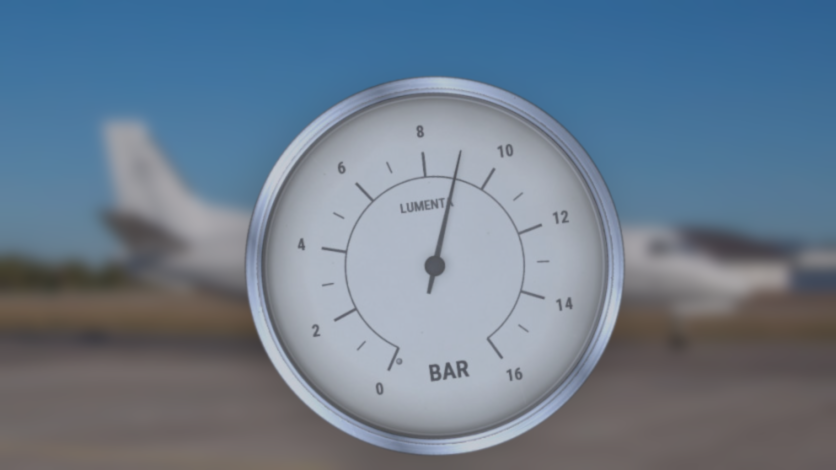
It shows 9,bar
